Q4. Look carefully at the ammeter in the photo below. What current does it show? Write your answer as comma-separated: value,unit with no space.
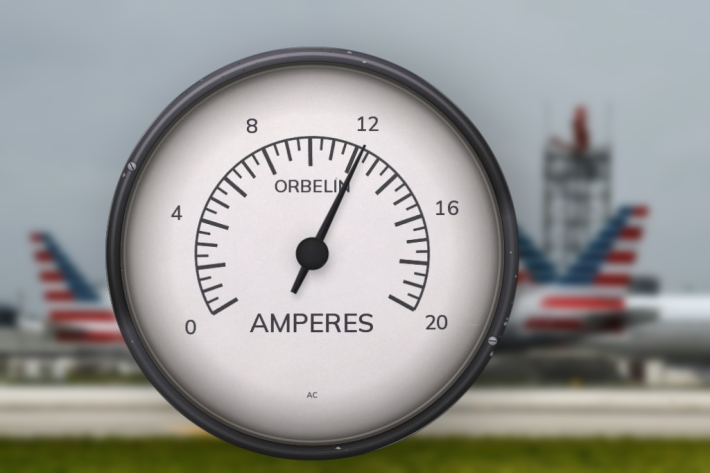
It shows 12.25,A
